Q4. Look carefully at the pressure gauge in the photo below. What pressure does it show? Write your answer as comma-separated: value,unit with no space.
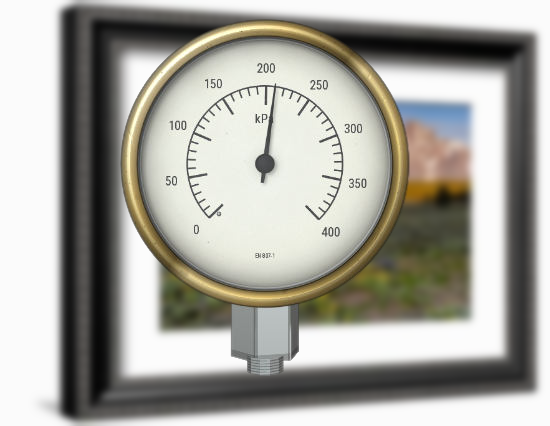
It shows 210,kPa
